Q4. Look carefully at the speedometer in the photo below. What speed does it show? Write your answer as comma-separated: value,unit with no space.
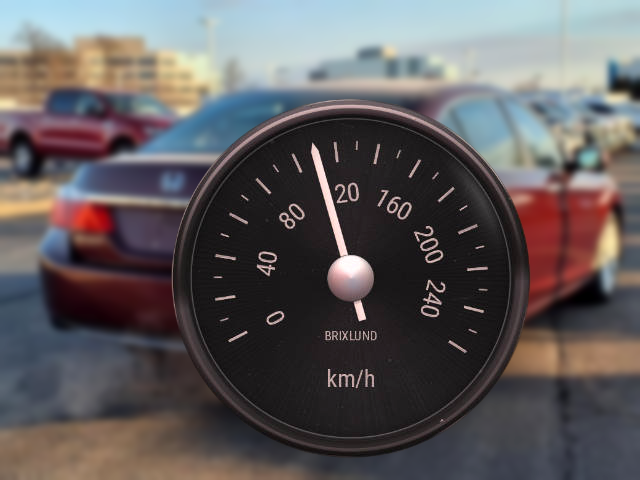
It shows 110,km/h
